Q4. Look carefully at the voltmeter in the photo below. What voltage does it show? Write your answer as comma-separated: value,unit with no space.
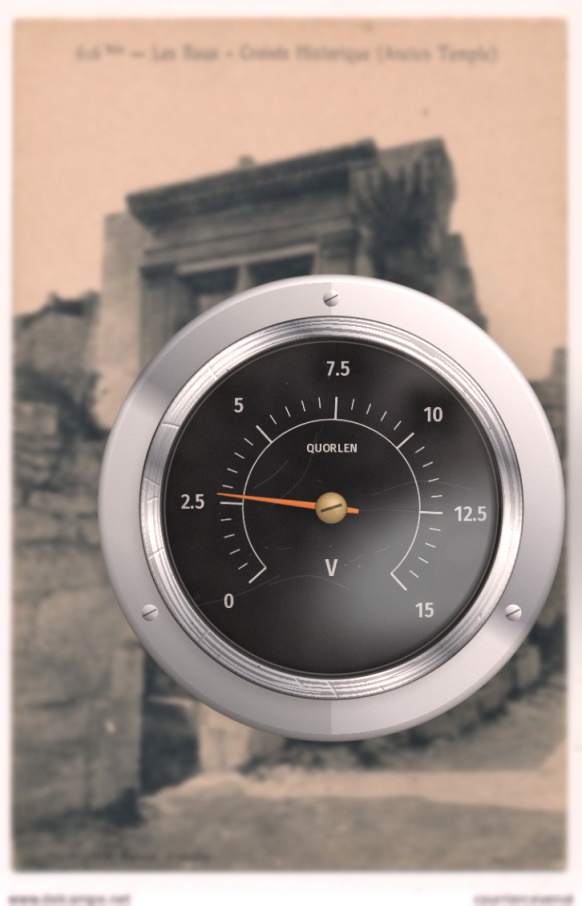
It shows 2.75,V
